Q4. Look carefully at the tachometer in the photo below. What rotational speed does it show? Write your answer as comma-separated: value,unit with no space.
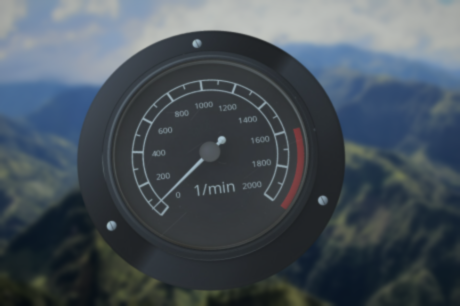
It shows 50,rpm
